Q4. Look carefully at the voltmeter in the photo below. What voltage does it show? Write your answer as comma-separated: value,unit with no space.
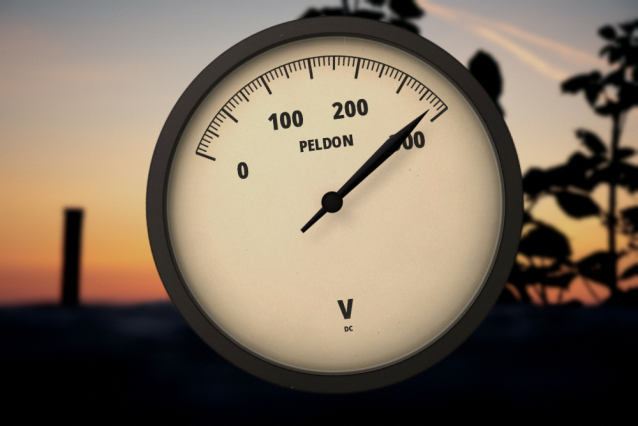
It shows 290,V
